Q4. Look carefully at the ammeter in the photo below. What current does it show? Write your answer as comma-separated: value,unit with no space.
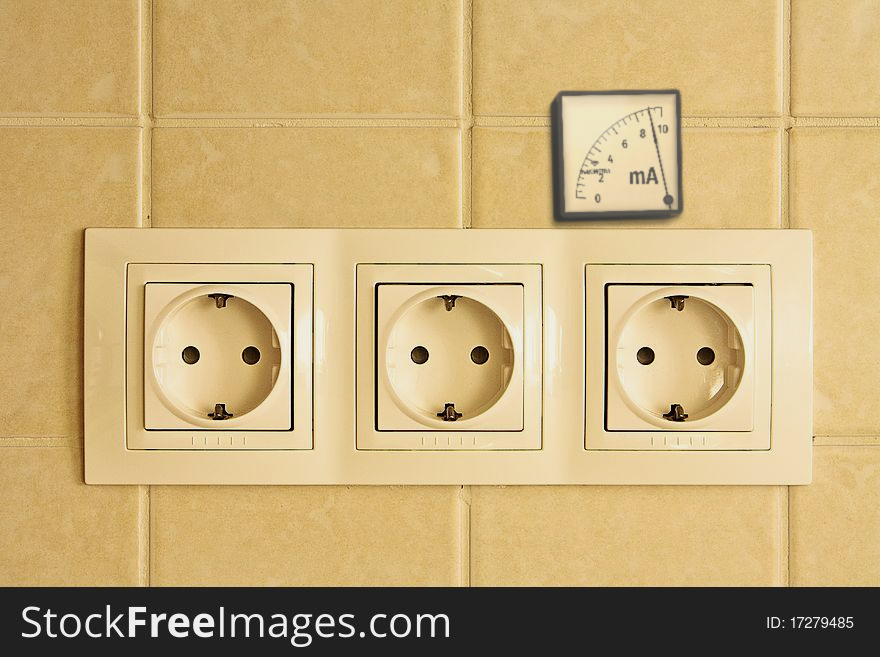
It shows 9,mA
